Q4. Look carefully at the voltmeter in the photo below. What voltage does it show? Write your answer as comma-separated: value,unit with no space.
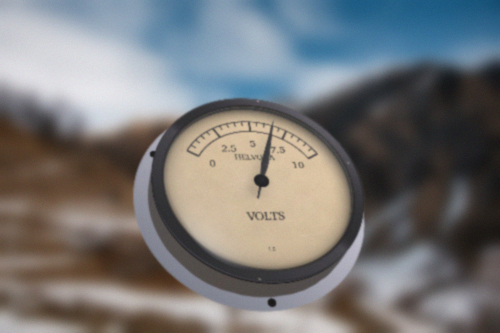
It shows 6.5,V
